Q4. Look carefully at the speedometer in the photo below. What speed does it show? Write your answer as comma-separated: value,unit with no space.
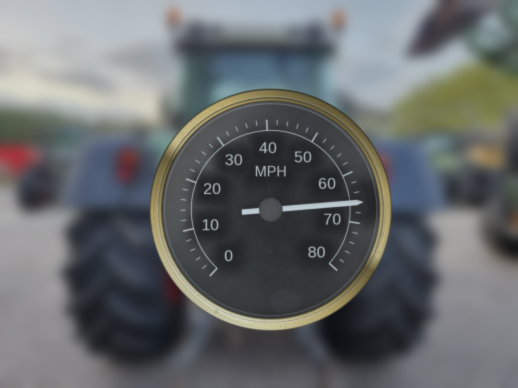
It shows 66,mph
